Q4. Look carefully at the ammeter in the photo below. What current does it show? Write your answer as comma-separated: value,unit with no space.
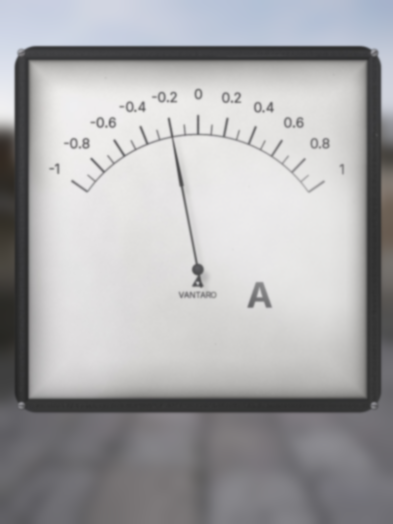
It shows -0.2,A
